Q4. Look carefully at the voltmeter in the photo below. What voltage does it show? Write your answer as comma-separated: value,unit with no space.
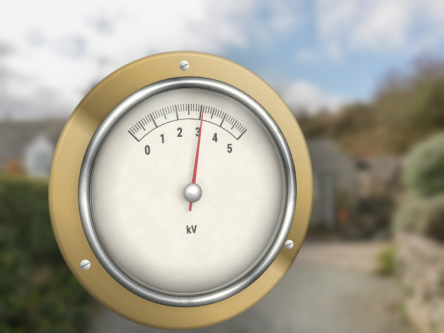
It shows 3,kV
